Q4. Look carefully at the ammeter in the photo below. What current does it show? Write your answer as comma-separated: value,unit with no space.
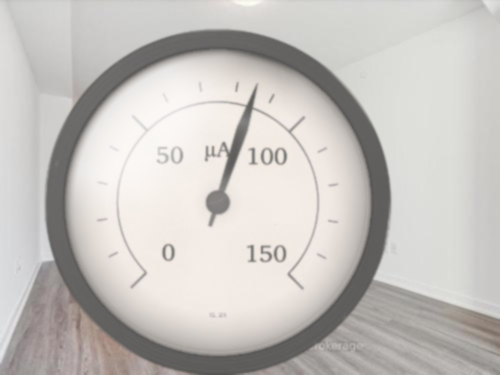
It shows 85,µA
